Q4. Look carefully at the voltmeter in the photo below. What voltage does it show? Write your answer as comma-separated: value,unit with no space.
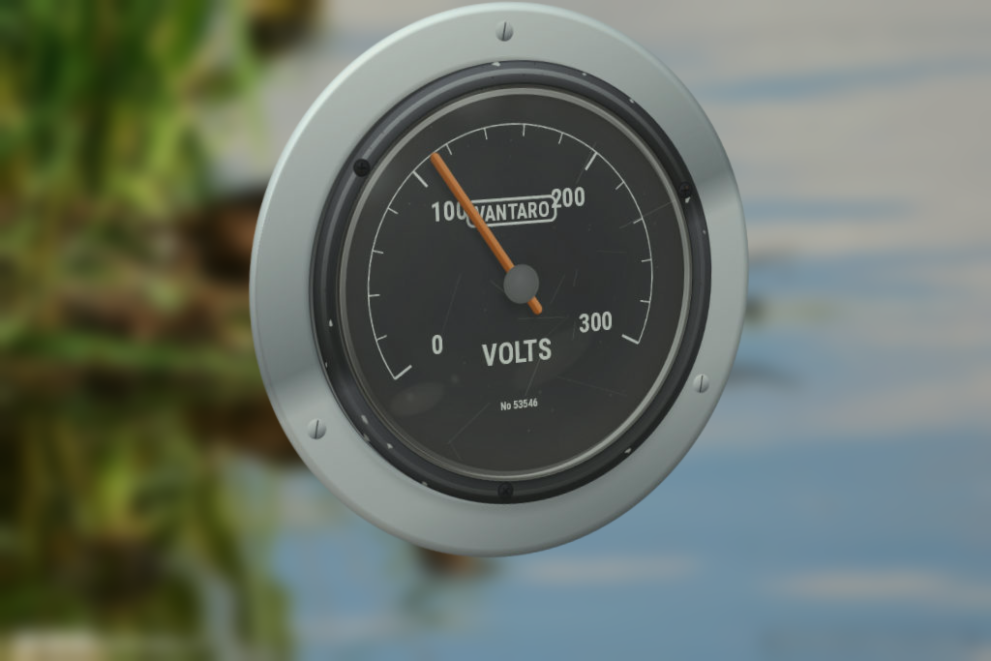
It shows 110,V
